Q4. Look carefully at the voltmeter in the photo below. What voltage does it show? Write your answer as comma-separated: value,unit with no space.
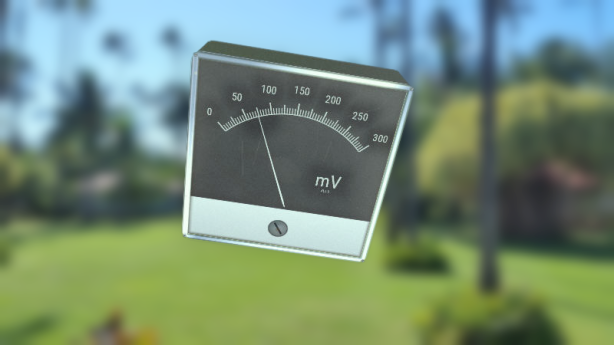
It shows 75,mV
